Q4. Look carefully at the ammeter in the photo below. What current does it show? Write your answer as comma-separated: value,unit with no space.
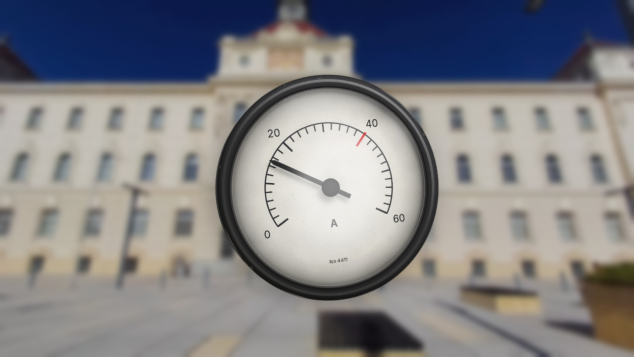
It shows 15,A
